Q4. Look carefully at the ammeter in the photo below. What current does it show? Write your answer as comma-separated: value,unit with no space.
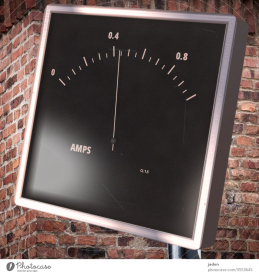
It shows 0.45,A
